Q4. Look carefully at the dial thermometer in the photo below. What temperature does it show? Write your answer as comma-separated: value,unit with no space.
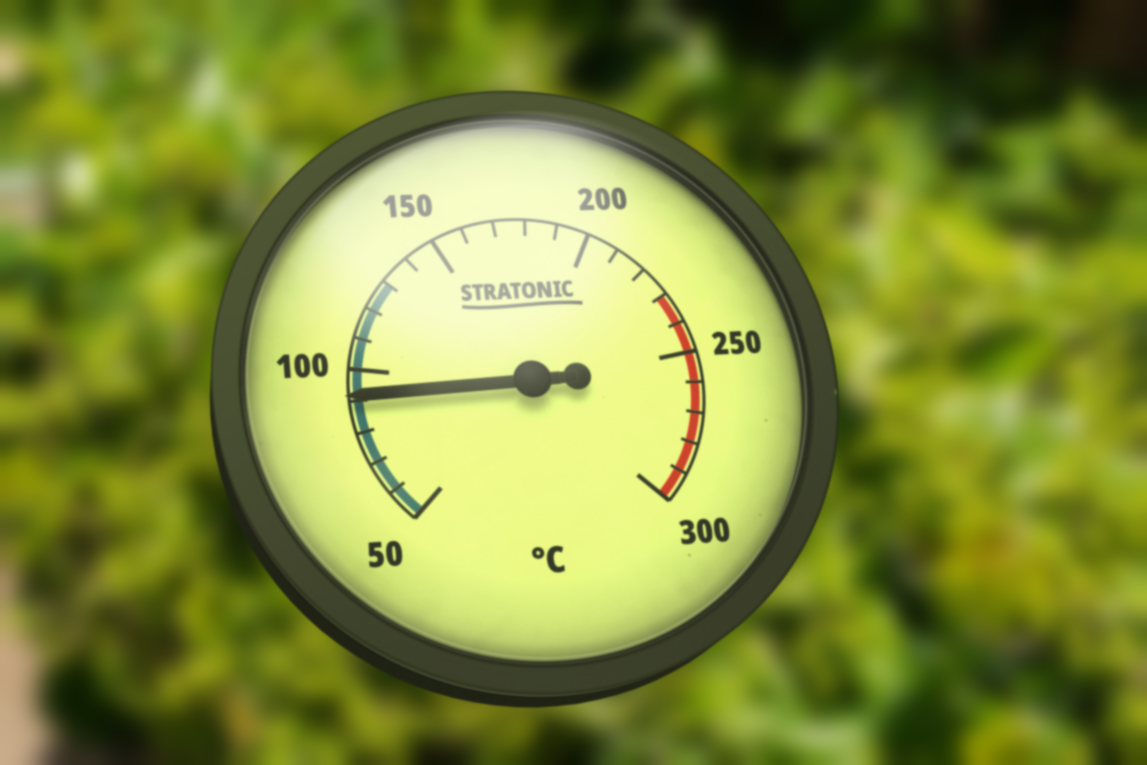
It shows 90,°C
